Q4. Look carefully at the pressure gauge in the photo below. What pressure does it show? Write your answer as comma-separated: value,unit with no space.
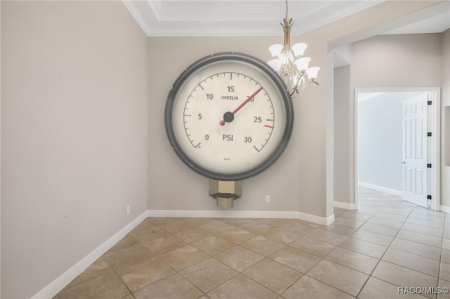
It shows 20,psi
